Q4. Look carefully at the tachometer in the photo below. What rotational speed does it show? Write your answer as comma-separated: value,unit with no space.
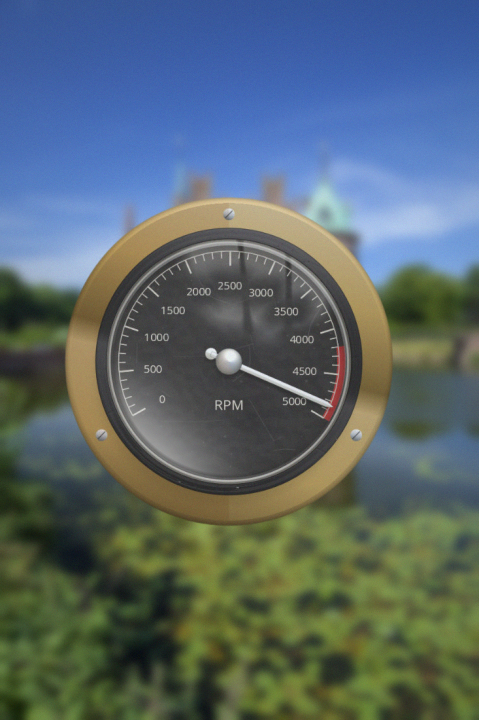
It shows 4850,rpm
